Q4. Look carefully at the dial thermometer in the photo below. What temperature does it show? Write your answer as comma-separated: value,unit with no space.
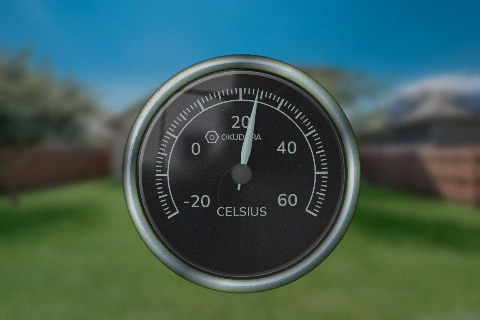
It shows 24,°C
